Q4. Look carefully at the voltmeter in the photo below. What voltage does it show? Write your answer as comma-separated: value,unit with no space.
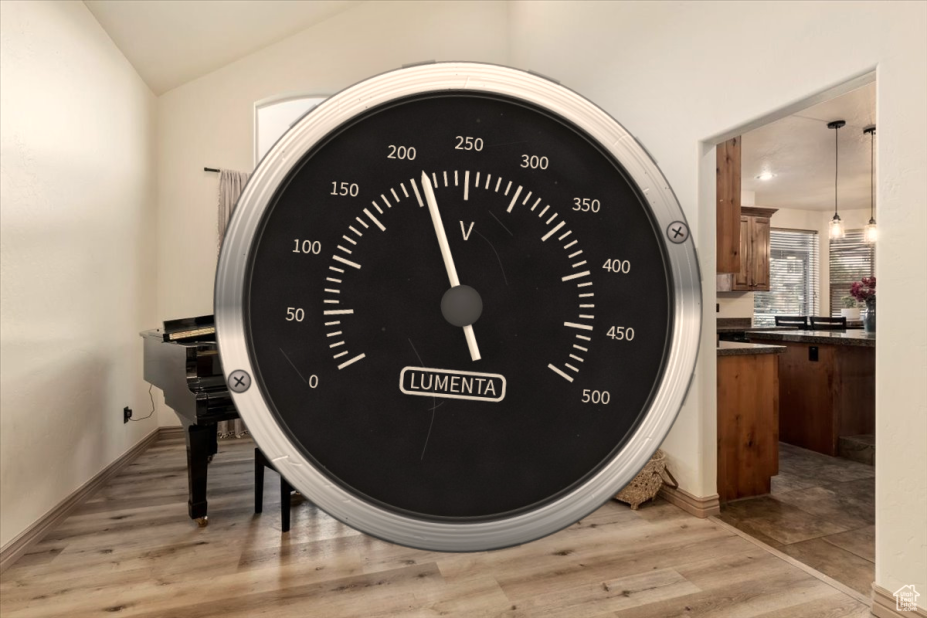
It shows 210,V
